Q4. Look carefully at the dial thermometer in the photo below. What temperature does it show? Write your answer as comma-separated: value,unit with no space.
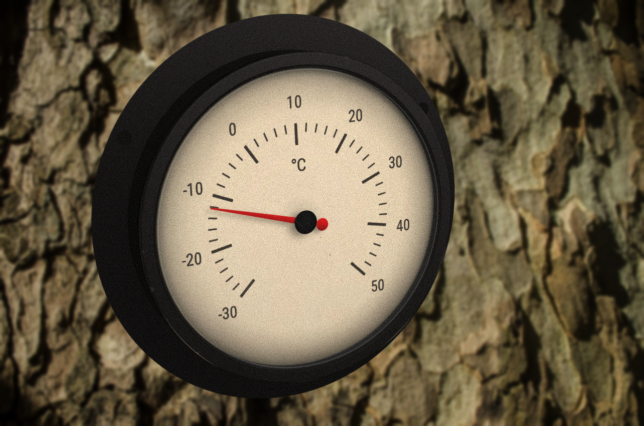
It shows -12,°C
